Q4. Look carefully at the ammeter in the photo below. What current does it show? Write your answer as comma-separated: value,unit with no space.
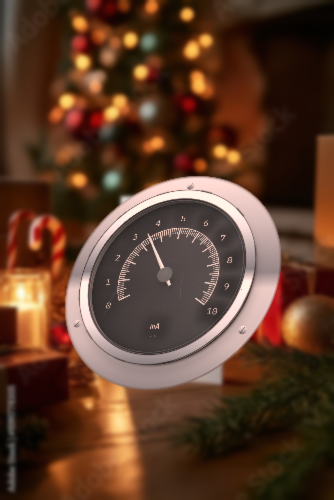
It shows 3.5,mA
